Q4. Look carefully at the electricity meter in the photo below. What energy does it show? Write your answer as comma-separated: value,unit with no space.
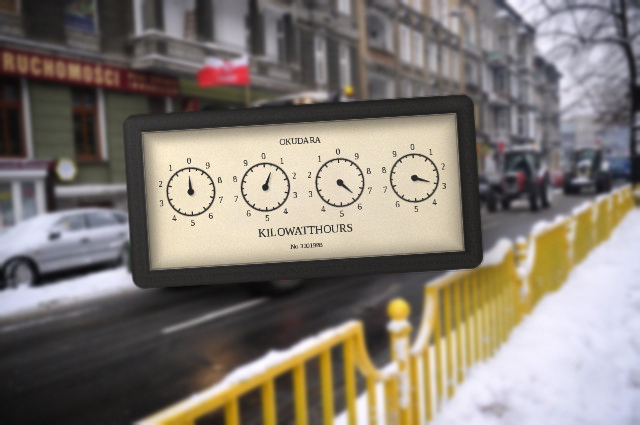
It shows 63,kWh
